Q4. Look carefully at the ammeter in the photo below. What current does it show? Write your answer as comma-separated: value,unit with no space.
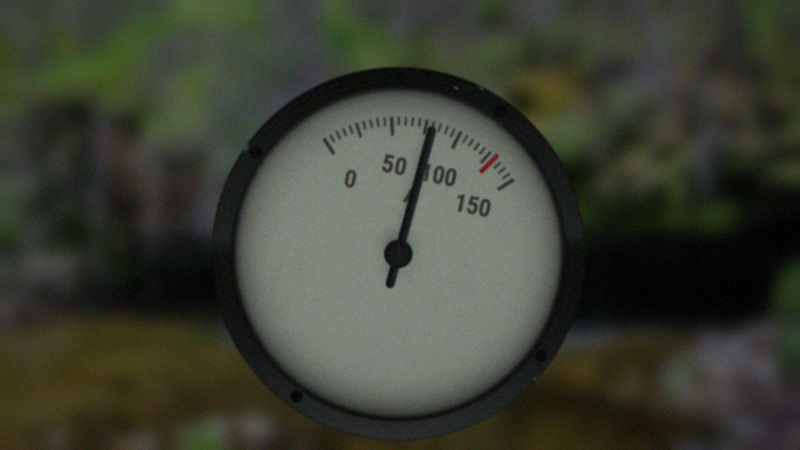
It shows 80,A
